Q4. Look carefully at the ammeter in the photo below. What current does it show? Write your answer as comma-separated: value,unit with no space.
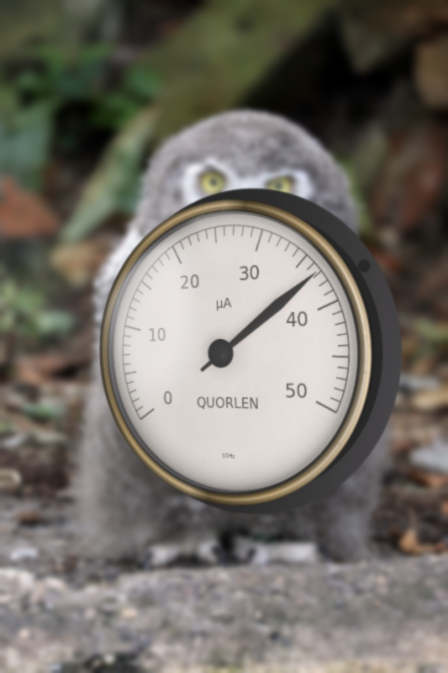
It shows 37,µA
